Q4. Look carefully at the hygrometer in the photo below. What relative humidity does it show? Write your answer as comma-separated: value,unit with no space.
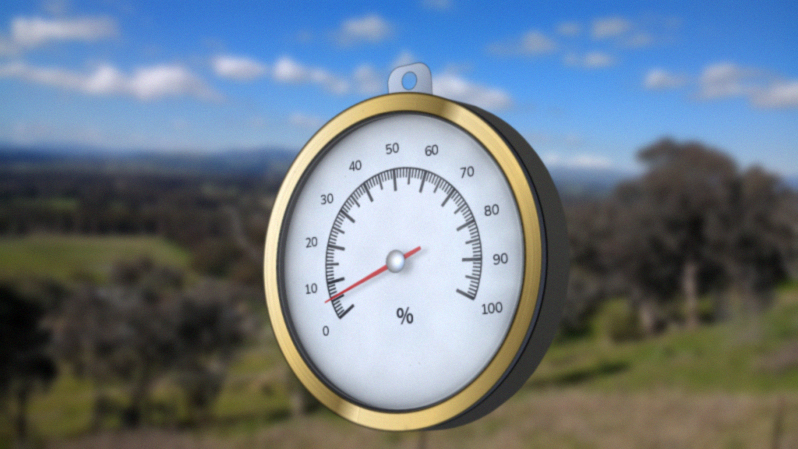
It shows 5,%
